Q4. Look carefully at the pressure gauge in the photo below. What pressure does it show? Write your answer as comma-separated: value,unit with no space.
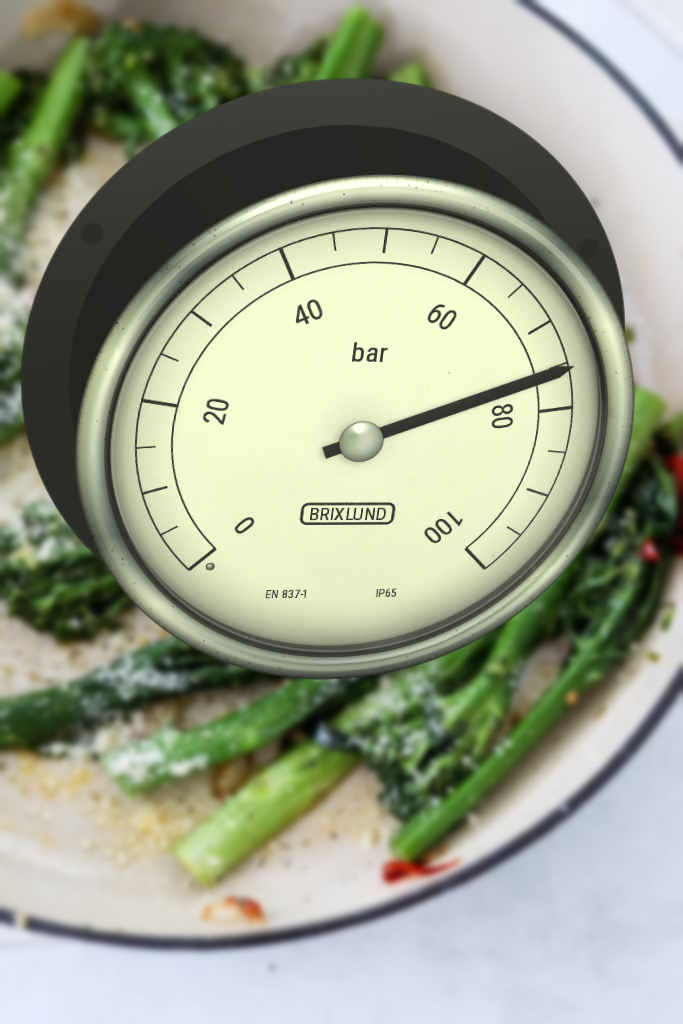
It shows 75,bar
